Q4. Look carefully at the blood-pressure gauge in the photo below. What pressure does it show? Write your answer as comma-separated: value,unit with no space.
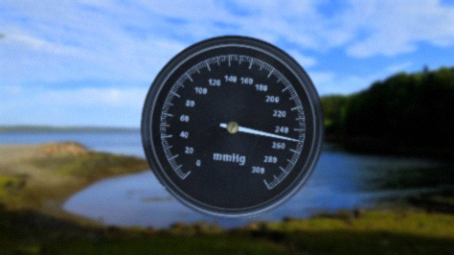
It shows 250,mmHg
